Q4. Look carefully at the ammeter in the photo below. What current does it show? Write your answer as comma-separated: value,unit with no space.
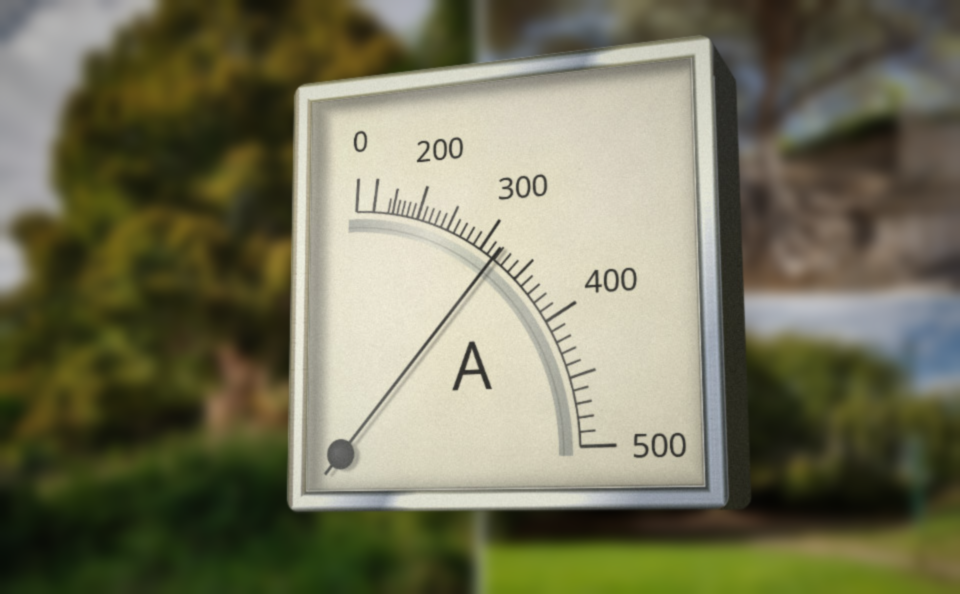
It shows 320,A
